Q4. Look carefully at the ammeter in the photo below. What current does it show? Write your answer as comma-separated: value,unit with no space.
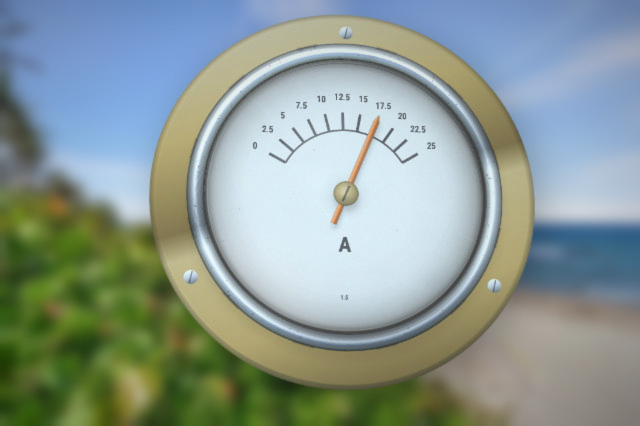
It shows 17.5,A
